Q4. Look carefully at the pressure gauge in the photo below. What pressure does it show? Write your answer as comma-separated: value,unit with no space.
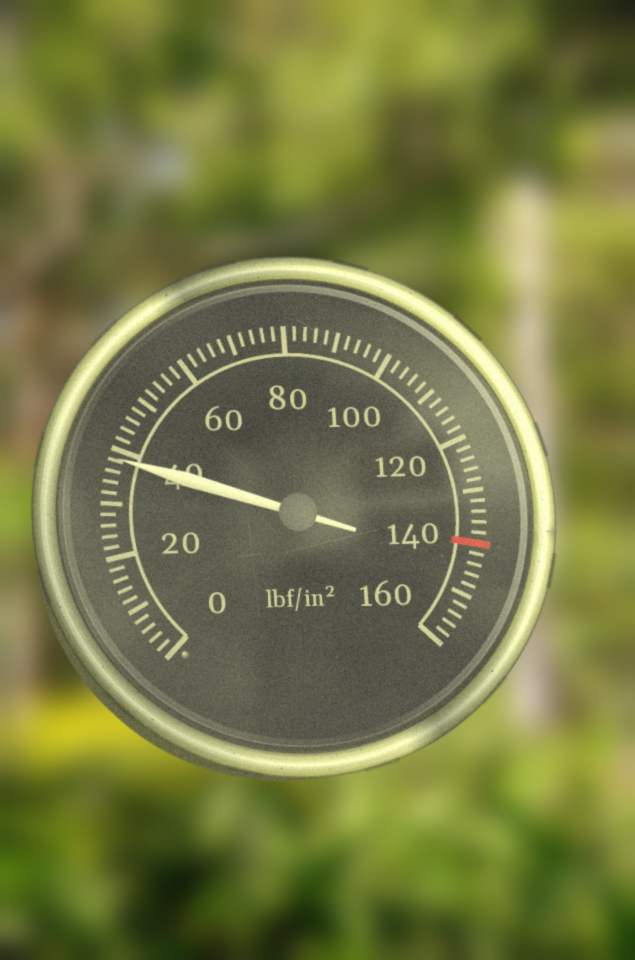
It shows 38,psi
